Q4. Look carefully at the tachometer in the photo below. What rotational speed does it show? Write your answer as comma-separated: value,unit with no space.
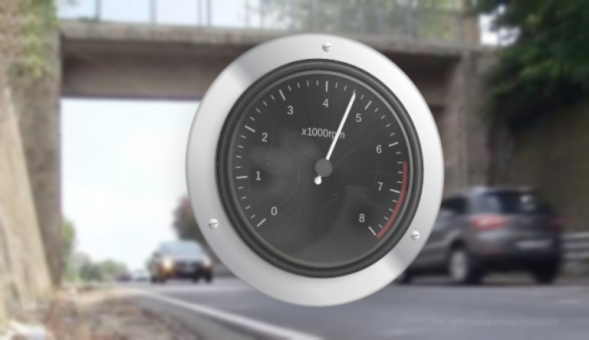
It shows 4600,rpm
